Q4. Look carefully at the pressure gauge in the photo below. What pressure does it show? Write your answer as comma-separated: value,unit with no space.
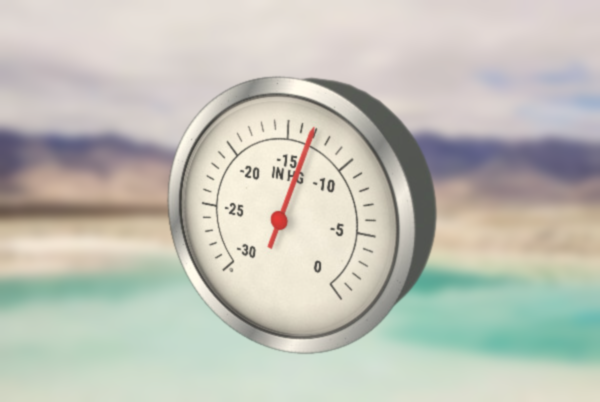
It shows -13,inHg
